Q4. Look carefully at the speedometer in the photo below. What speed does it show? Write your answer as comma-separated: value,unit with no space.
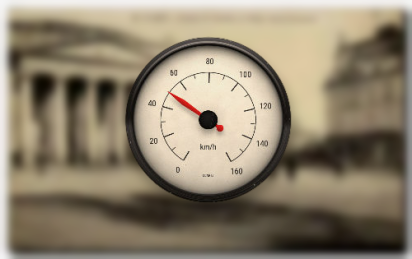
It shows 50,km/h
